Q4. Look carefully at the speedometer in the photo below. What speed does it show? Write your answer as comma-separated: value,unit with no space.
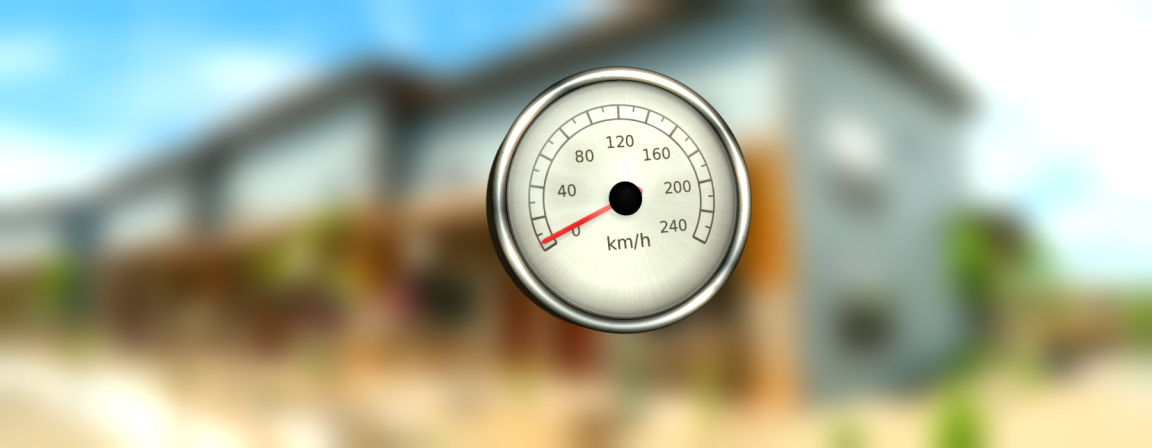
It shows 5,km/h
